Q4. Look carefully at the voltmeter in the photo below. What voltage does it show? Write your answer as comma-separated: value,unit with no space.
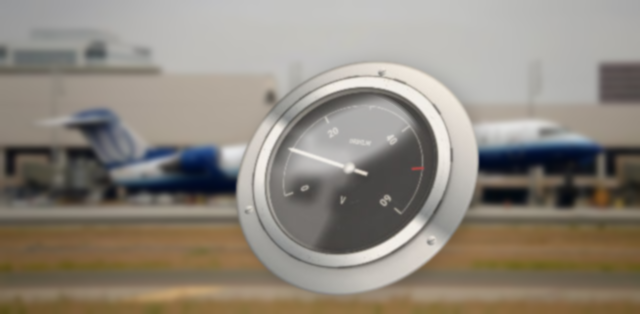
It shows 10,V
